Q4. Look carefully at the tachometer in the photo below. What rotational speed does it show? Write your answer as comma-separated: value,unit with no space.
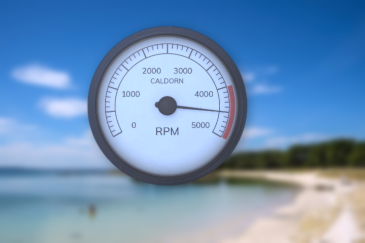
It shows 4500,rpm
